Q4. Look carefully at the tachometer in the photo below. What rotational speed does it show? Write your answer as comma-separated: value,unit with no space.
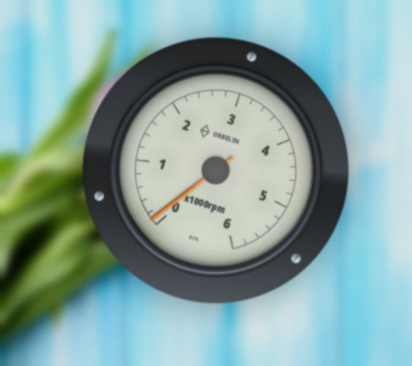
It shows 100,rpm
